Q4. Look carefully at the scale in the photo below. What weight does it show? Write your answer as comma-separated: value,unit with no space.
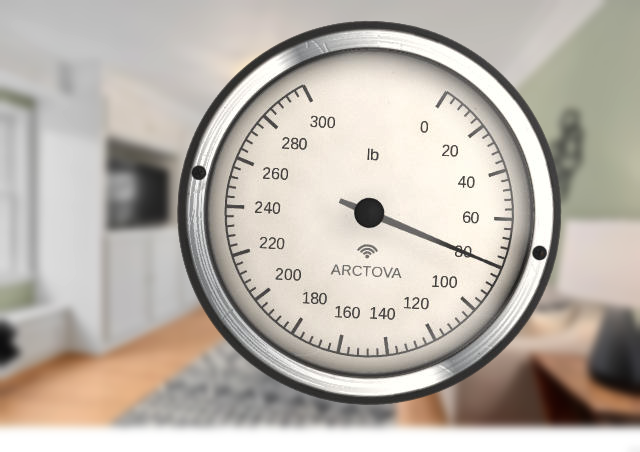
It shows 80,lb
